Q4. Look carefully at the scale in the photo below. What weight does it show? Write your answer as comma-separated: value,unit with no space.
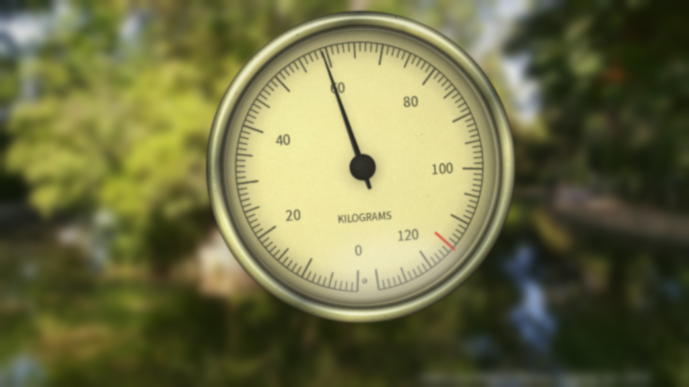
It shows 59,kg
